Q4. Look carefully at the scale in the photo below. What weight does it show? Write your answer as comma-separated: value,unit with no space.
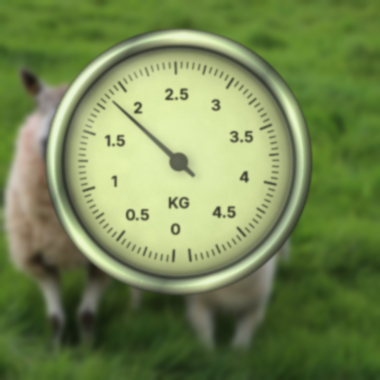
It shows 1.85,kg
